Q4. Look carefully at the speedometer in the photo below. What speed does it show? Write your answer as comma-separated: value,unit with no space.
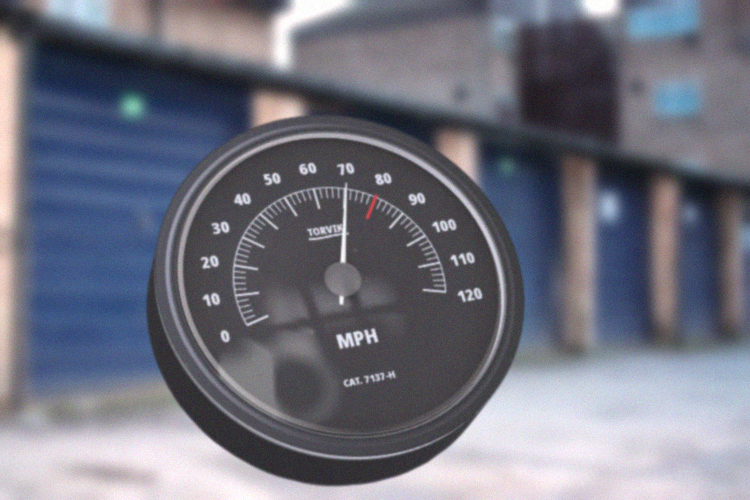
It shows 70,mph
